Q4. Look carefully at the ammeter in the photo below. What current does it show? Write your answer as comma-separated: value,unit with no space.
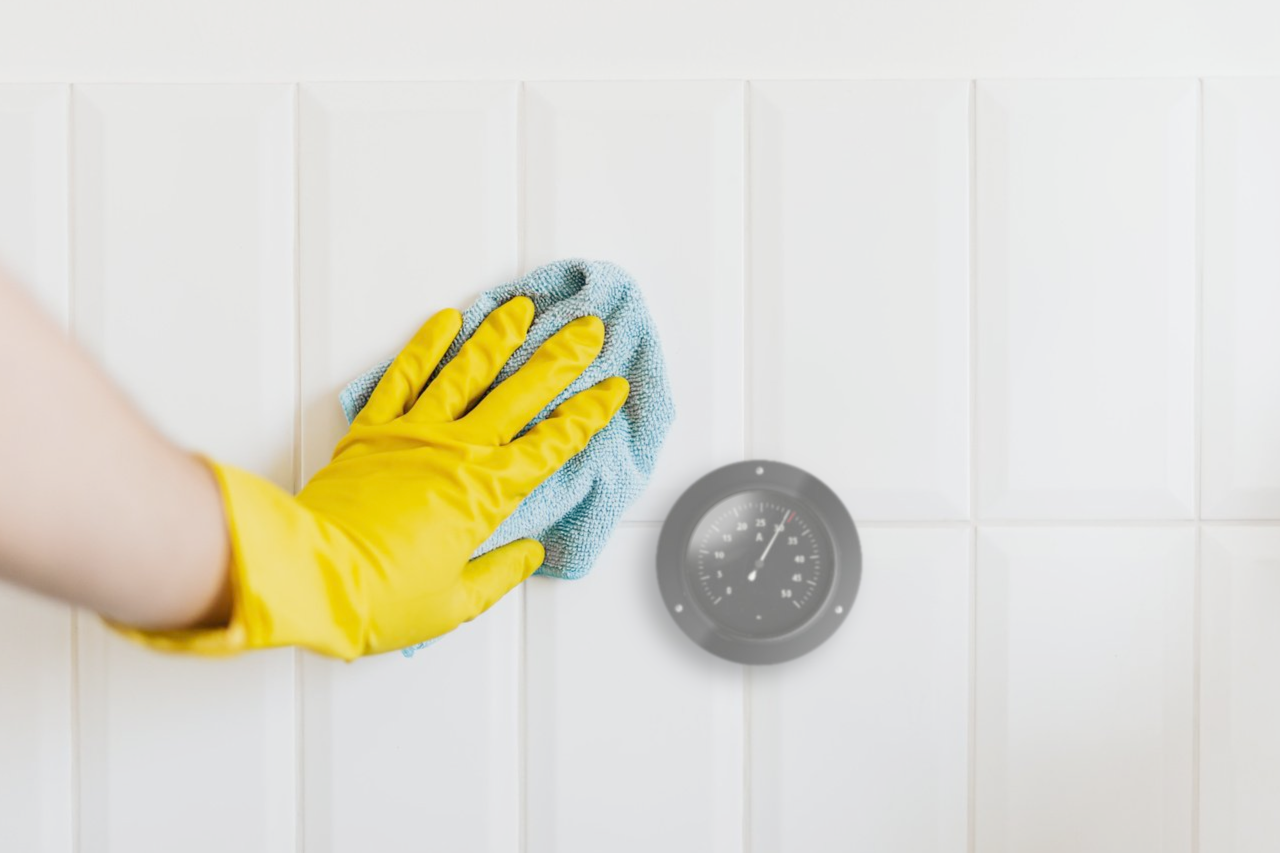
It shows 30,A
